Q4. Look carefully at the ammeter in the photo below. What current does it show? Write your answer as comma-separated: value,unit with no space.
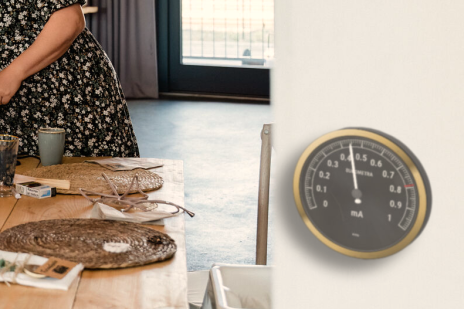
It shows 0.45,mA
